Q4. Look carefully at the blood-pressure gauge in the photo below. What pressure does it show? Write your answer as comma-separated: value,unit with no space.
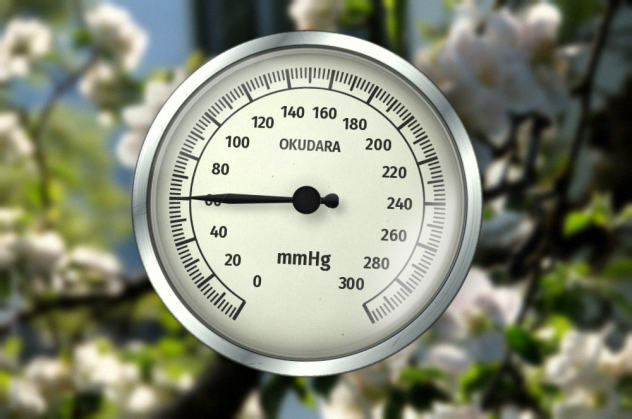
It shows 60,mmHg
